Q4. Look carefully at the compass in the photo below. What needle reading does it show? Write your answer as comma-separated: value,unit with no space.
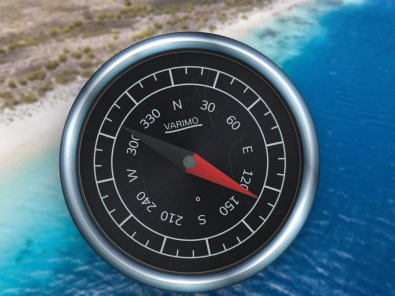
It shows 130,°
